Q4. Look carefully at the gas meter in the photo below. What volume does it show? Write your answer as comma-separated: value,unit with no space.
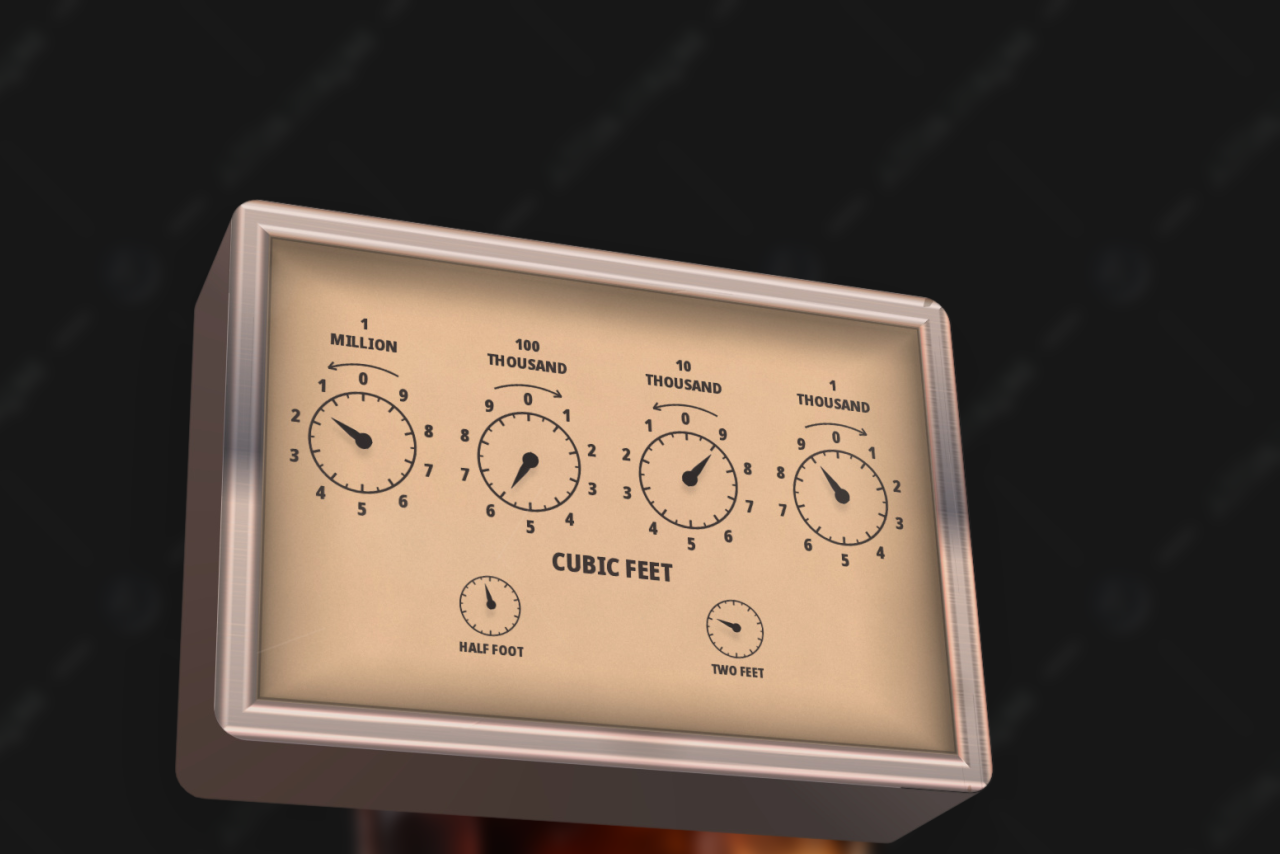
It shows 158900,ft³
